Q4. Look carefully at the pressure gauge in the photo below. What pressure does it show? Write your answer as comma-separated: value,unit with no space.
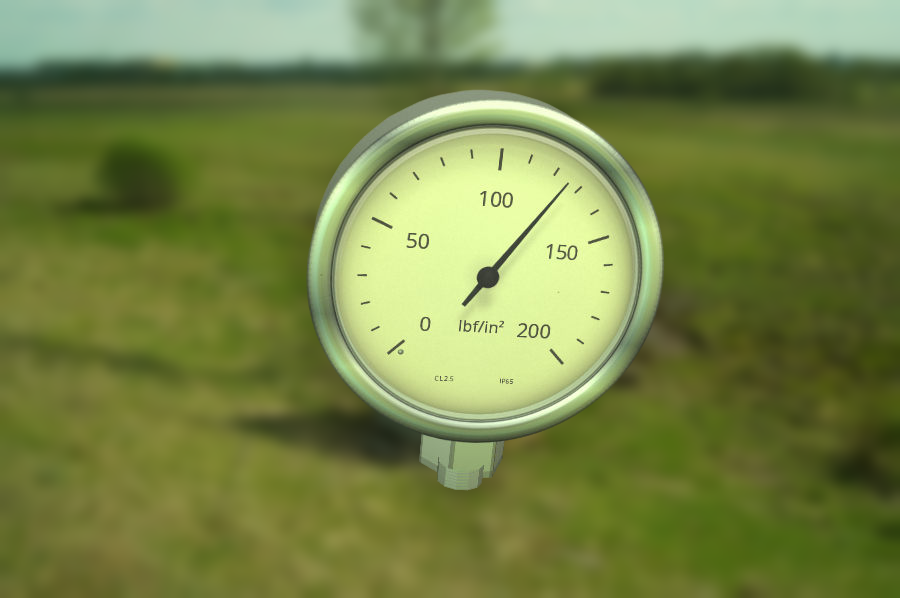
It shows 125,psi
